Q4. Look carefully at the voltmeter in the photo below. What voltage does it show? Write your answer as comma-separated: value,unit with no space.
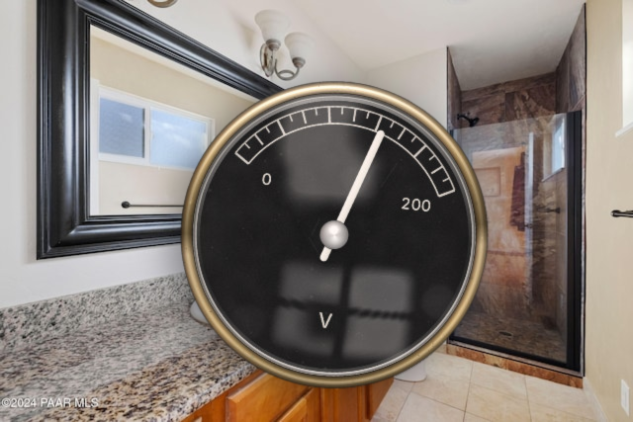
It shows 125,V
